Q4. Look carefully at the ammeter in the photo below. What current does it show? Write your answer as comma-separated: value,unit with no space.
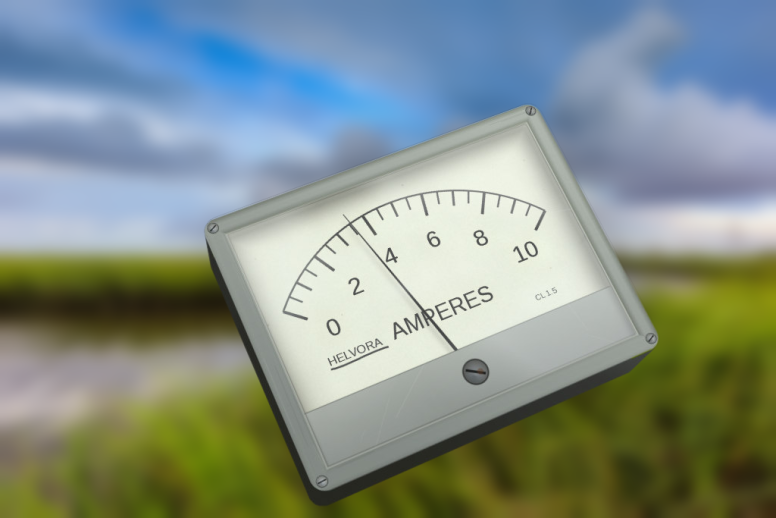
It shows 3.5,A
